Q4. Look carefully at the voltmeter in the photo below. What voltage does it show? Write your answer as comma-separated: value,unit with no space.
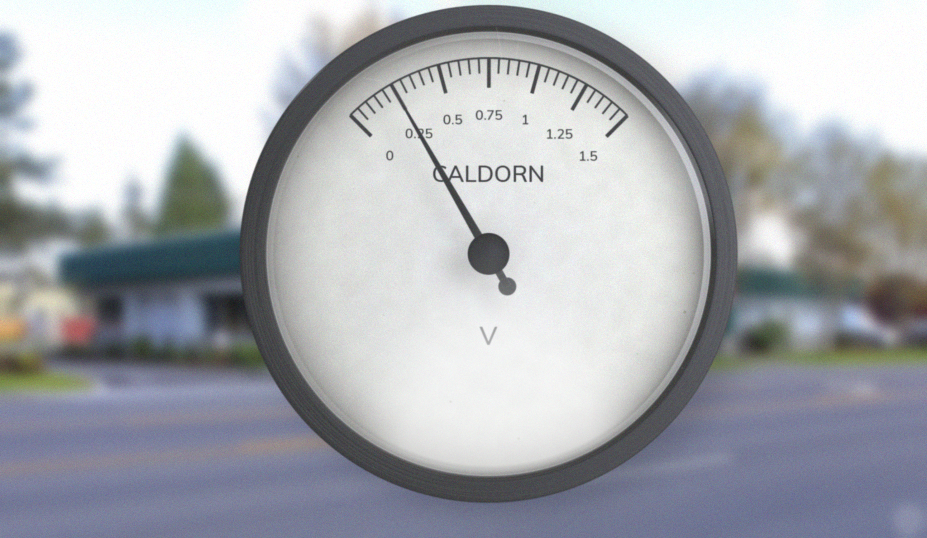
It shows 0.25,V
